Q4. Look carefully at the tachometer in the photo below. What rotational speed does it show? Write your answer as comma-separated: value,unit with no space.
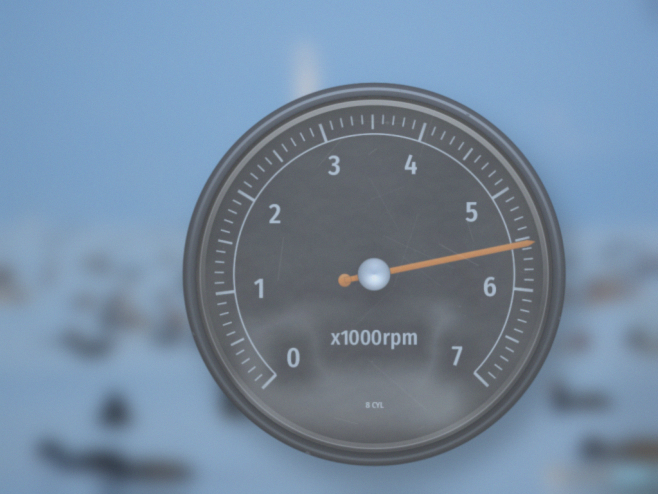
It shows 5550,rpm
